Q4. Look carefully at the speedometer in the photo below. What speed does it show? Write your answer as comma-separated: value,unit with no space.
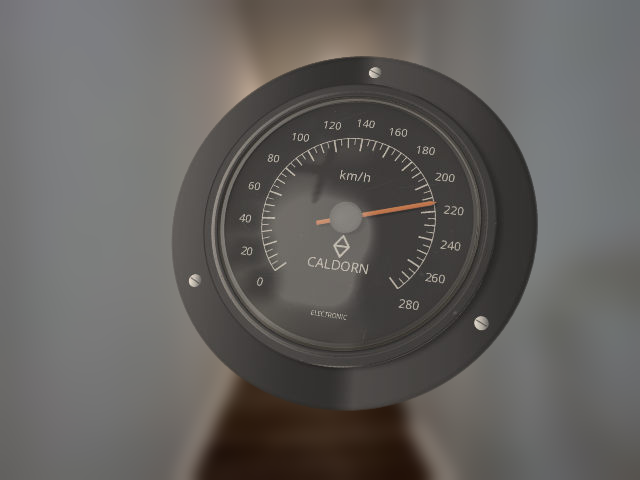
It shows 215,km/h
